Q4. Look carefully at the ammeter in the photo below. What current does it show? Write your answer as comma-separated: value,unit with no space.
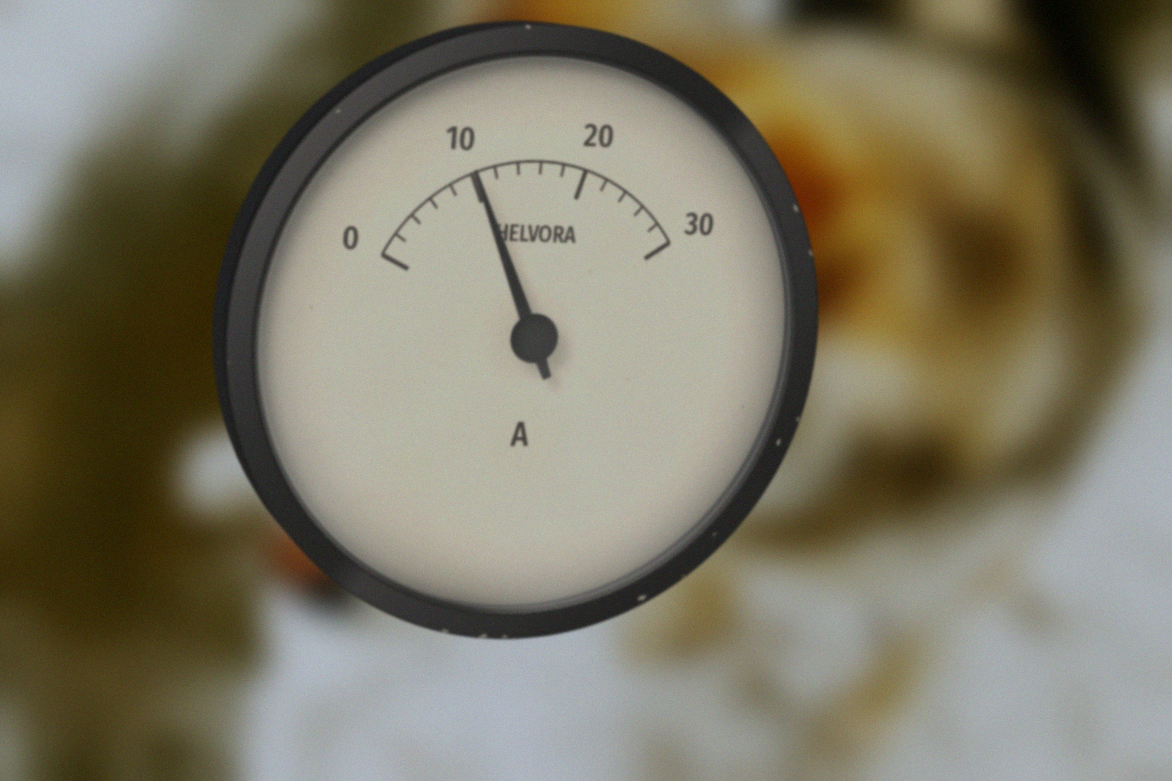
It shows 10,A
